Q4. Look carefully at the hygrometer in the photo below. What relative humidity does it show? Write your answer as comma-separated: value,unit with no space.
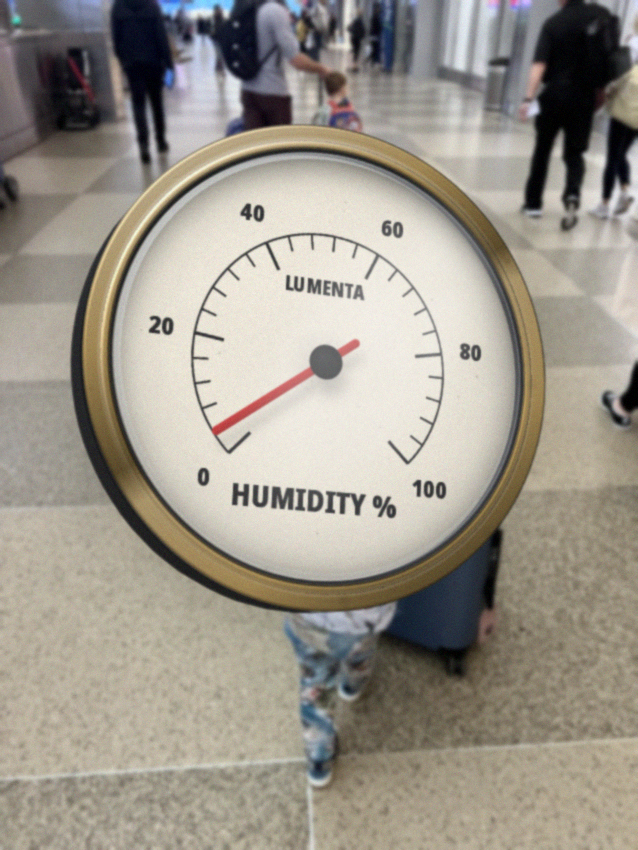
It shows 4,%
